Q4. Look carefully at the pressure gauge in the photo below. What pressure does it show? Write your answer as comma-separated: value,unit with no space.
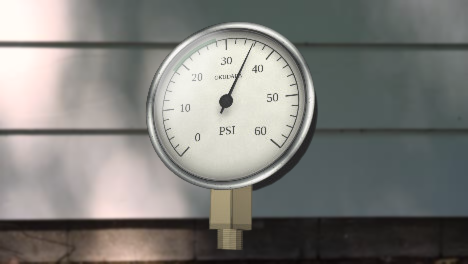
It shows 36,psi
